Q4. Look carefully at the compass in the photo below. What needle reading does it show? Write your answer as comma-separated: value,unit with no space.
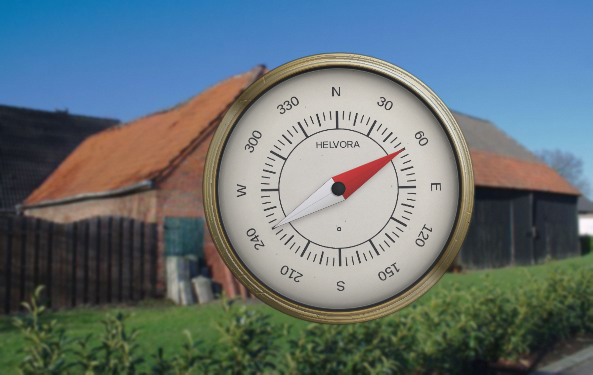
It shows 60,°
